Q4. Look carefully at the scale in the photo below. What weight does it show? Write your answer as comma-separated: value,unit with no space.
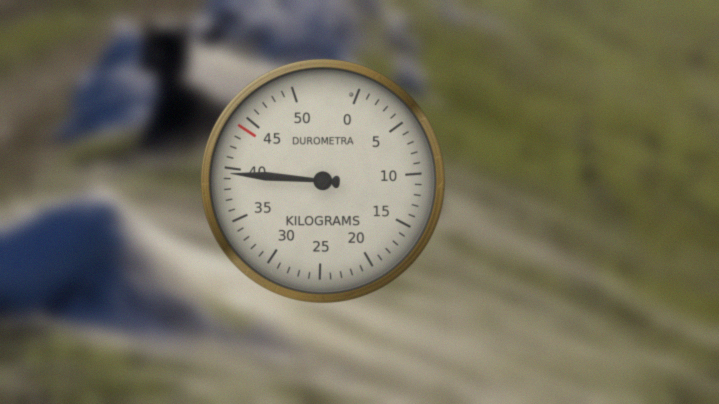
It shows 39.5,kg
